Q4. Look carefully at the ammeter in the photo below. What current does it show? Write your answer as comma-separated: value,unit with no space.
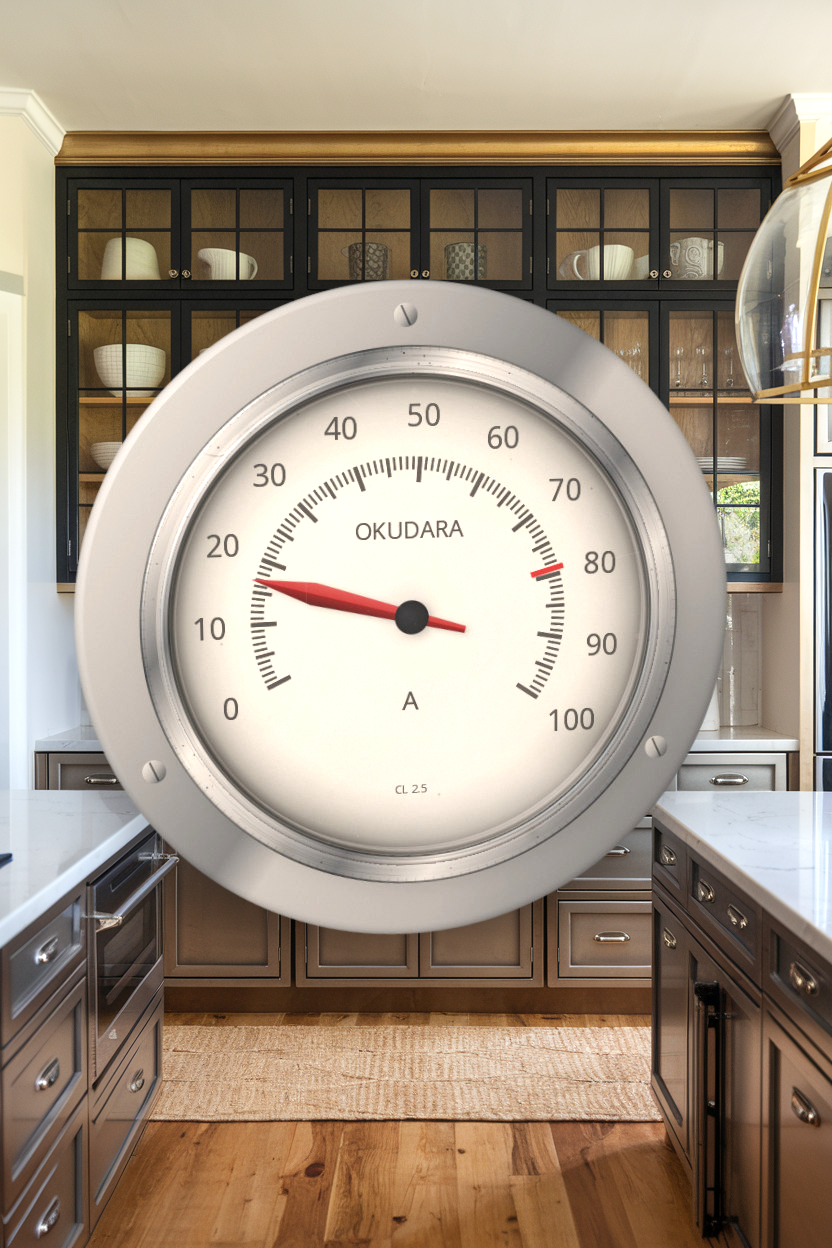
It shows 17,A
